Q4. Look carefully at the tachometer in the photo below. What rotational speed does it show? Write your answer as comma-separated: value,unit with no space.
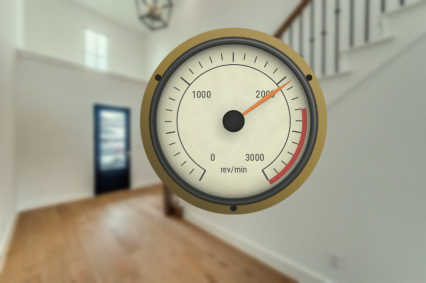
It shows 2050,rpm
